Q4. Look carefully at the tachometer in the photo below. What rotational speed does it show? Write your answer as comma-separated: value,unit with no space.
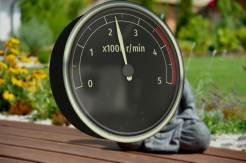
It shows 2250,rpm
